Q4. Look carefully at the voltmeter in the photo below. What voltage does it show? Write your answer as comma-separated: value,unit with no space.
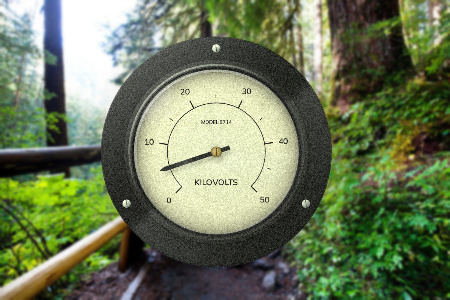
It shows 5,kV
